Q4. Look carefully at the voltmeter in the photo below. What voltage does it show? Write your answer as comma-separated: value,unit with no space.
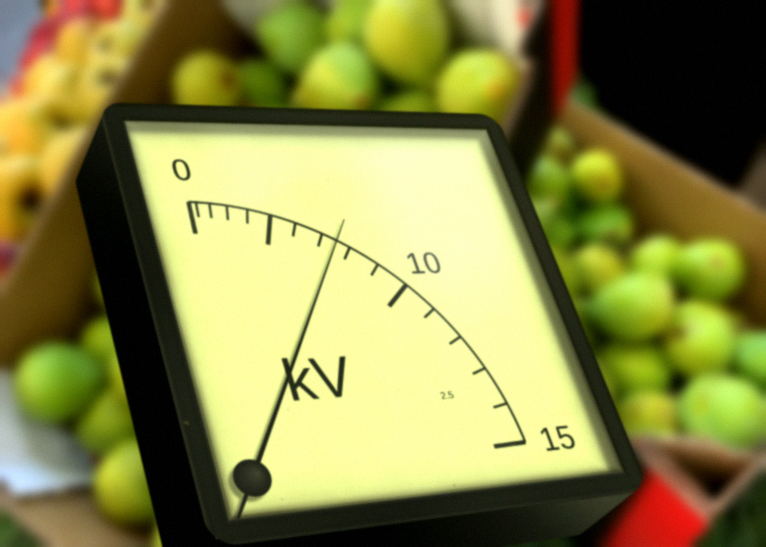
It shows 7.5,kV
